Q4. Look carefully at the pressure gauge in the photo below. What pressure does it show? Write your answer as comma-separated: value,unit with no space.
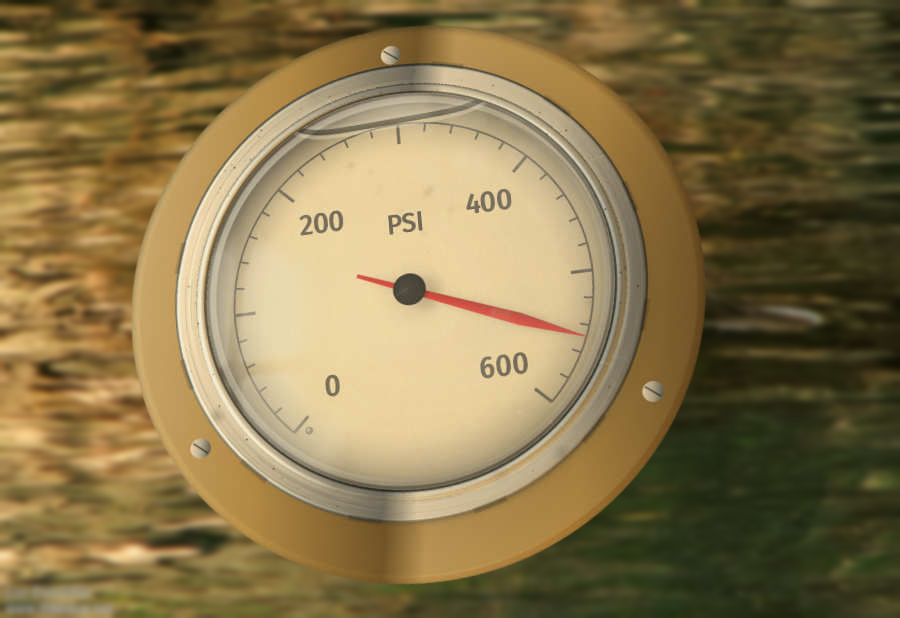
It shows 550,psi
